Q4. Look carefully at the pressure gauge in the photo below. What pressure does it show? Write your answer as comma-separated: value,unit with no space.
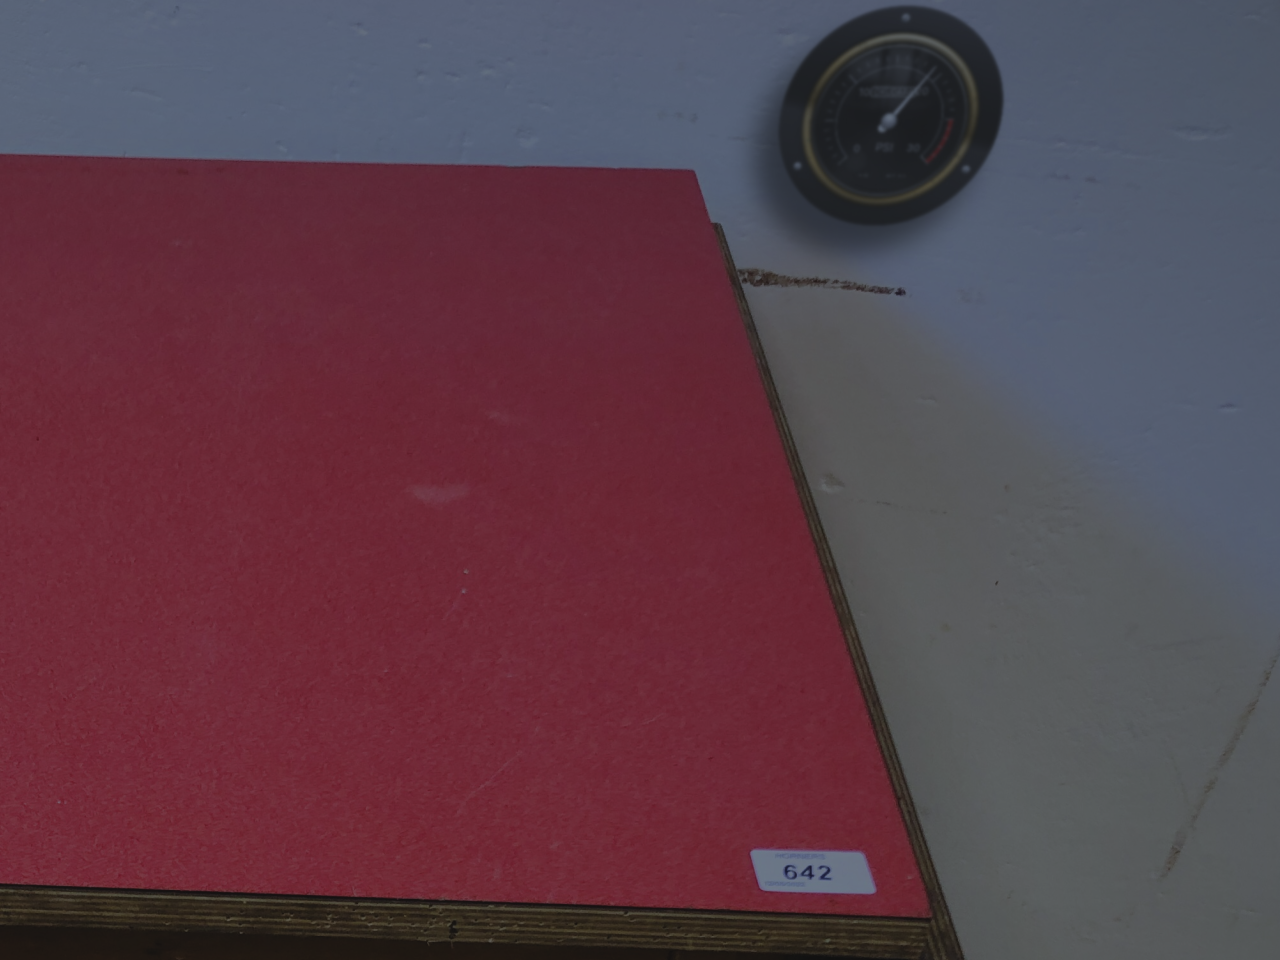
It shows 19,psi
